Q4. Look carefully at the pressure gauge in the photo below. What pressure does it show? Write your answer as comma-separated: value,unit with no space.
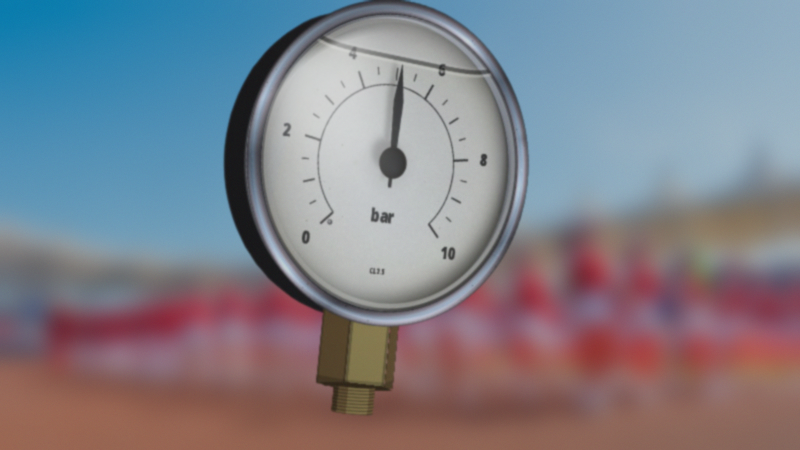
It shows 5,bar
